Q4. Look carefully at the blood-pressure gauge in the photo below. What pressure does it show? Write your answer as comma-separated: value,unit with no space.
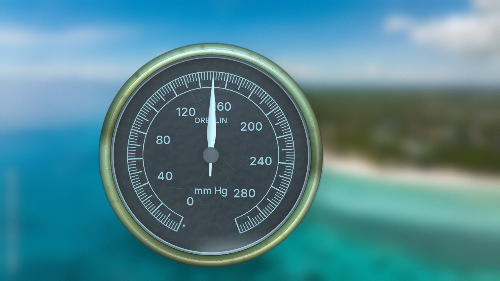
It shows 150,mmHg
